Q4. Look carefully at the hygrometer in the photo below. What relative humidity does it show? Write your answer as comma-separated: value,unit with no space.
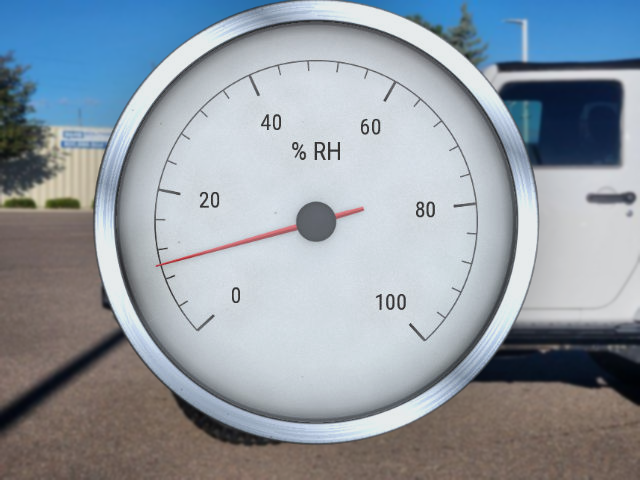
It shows 10,%
